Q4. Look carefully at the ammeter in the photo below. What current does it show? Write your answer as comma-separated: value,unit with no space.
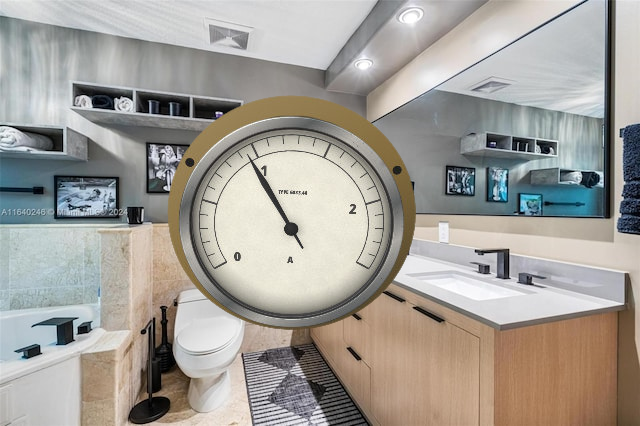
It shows 0.95,A
